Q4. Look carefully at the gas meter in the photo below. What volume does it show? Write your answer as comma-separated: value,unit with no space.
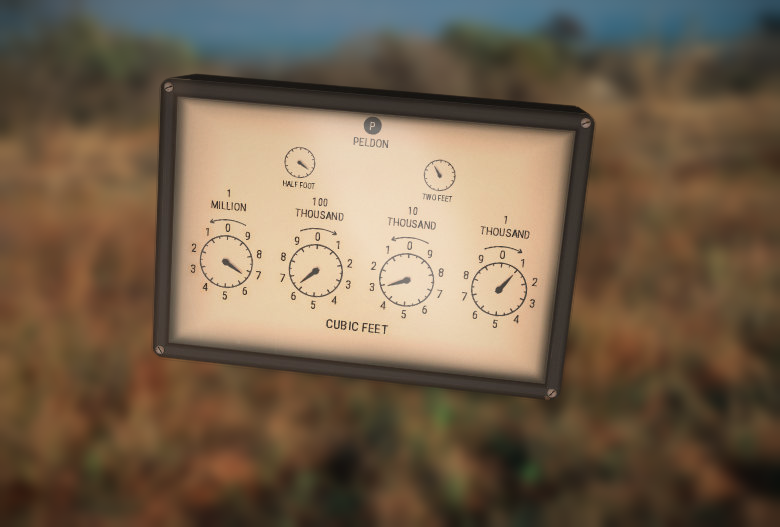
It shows 663100,ft³
